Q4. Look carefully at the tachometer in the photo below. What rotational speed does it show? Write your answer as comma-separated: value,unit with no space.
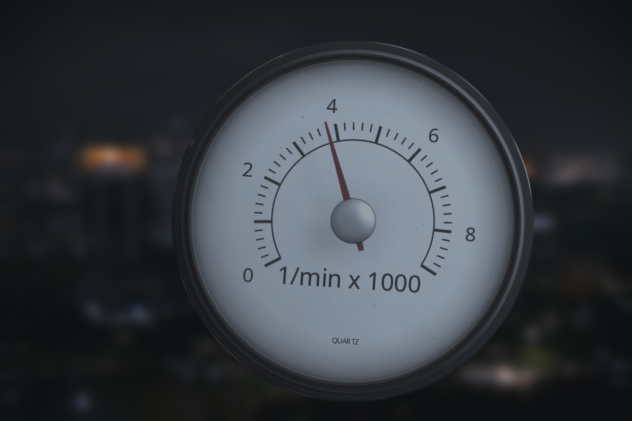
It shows 3800,rpm
